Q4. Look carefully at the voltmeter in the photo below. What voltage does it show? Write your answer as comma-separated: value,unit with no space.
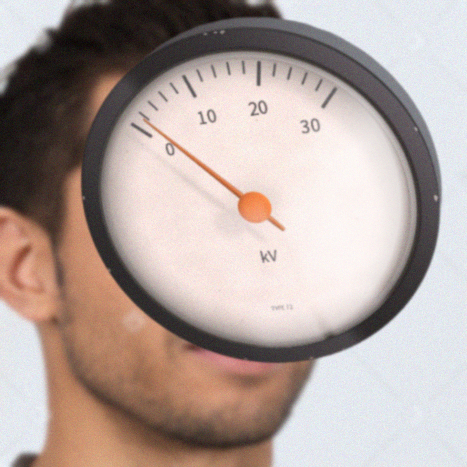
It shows 2,kV
